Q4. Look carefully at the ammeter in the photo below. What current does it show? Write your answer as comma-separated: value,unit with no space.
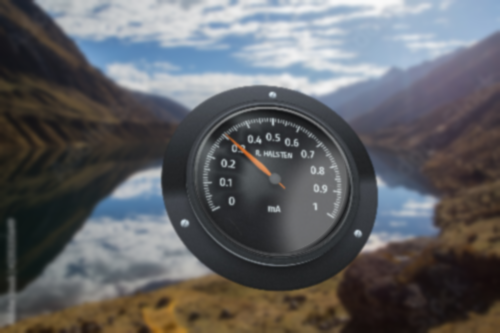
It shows 0.3,mA
